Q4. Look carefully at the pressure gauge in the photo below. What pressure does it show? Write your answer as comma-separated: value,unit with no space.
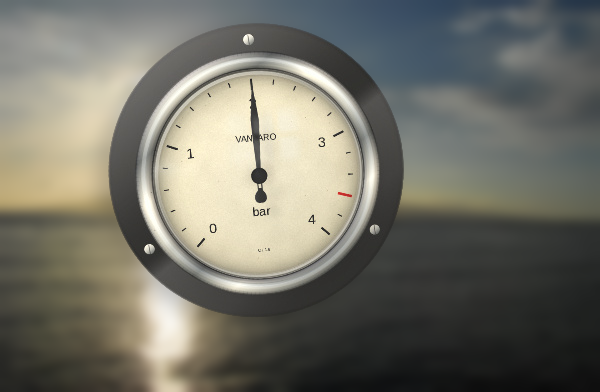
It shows 2,bar
